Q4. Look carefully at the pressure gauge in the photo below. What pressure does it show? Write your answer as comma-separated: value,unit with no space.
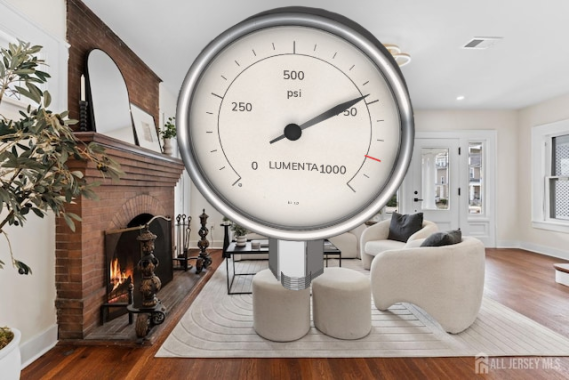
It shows 725,psi
